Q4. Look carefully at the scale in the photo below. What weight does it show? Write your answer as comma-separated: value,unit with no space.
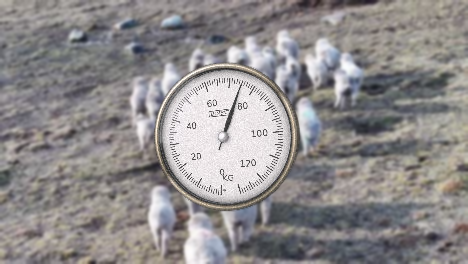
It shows 75,kg
